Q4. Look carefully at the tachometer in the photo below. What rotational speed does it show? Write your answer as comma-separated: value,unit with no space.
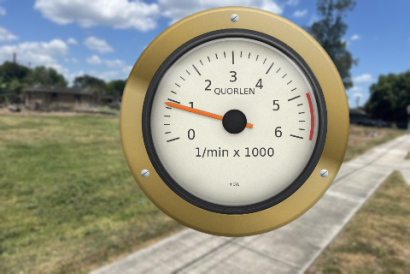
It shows 900,rpm
